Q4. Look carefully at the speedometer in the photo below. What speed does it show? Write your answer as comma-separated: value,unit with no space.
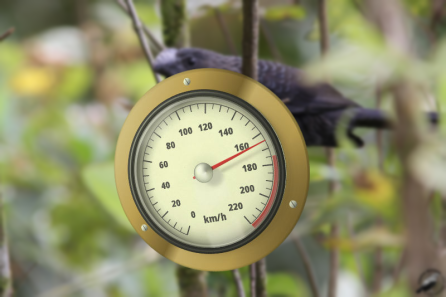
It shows 165,km/h
